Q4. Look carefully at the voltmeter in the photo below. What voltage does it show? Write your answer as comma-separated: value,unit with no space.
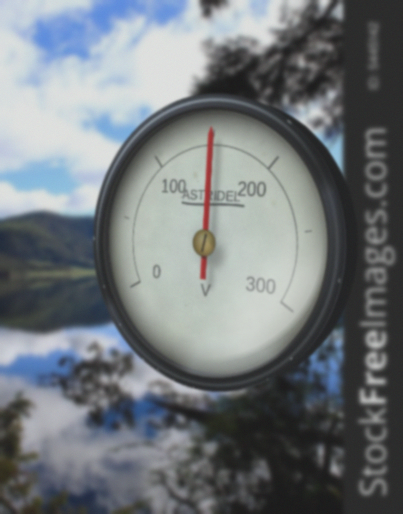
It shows 150,V
